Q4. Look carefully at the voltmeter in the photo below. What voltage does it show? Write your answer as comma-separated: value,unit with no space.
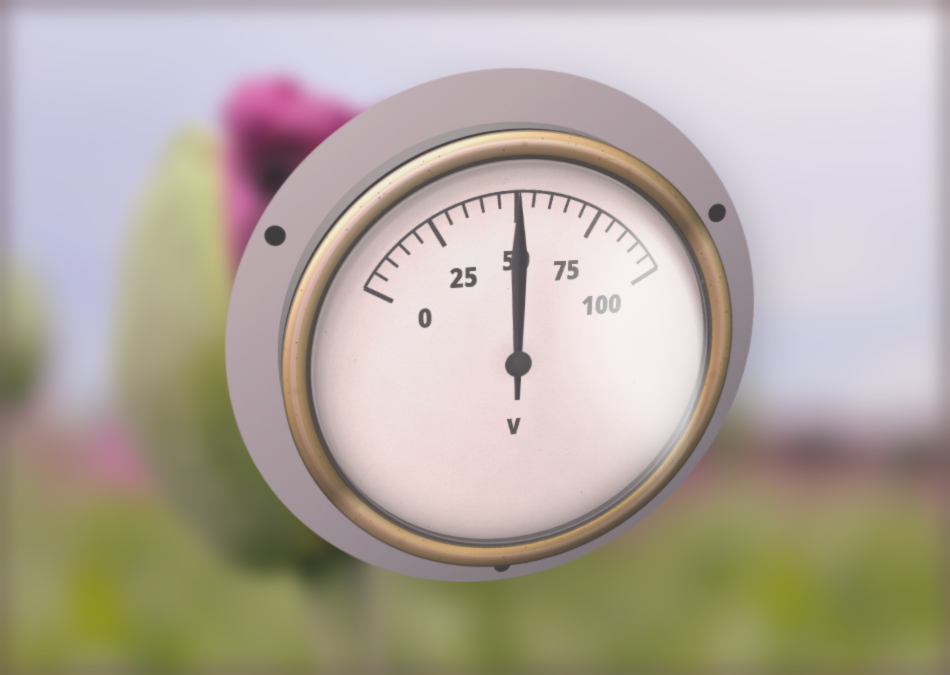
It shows 50,V
